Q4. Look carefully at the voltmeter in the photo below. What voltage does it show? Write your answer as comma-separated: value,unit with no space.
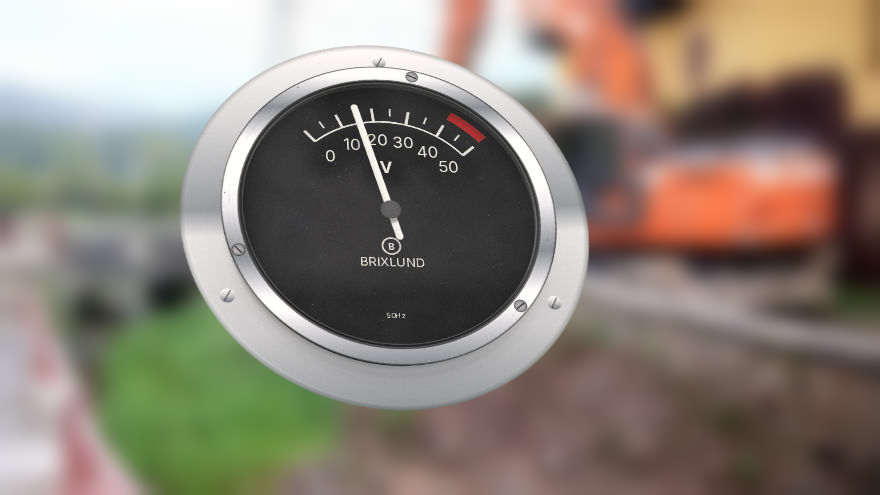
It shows 15,V
